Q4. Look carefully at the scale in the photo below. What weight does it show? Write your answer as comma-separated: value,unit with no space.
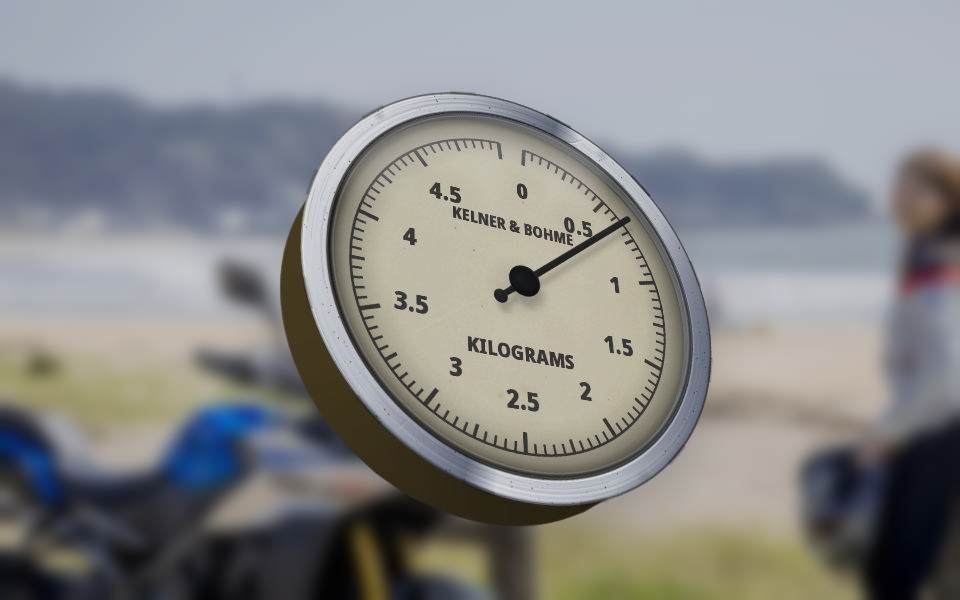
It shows 0.65,kg
